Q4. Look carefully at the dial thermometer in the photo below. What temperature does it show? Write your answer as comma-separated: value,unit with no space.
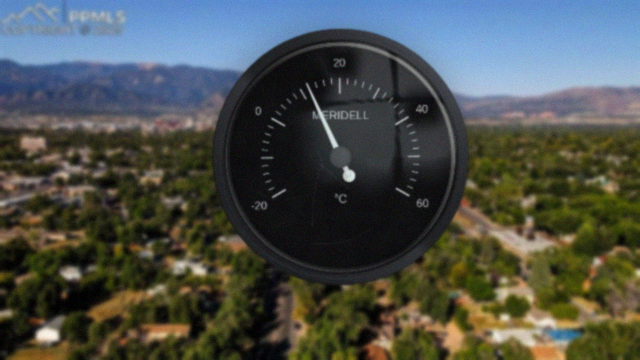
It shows 12,°C
